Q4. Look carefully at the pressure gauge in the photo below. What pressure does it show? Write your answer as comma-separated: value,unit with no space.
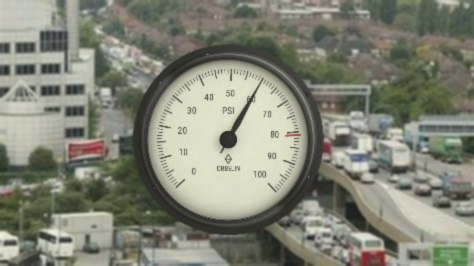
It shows 60,psi
